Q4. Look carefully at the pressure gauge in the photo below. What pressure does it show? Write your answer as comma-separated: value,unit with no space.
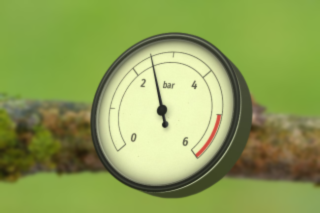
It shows 2.5,bar
